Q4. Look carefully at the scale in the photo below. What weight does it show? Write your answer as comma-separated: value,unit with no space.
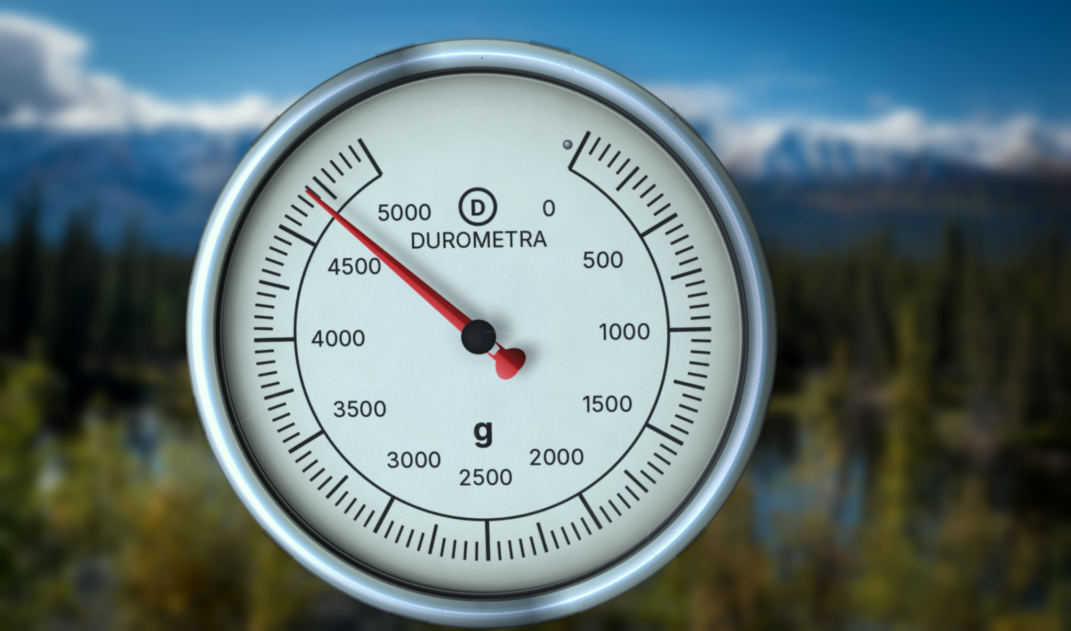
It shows 4700,g
